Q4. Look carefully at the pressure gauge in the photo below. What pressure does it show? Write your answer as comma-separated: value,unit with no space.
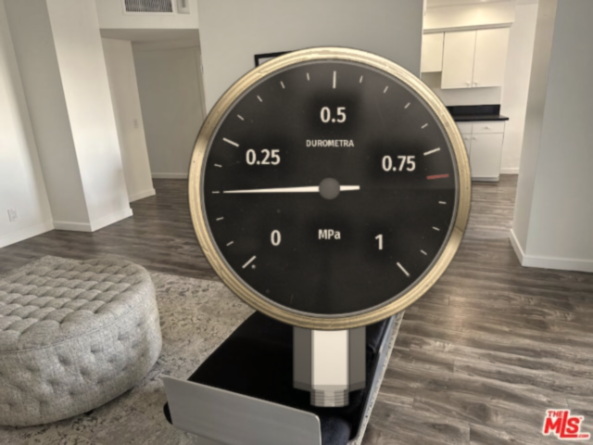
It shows 0.15,MPa
